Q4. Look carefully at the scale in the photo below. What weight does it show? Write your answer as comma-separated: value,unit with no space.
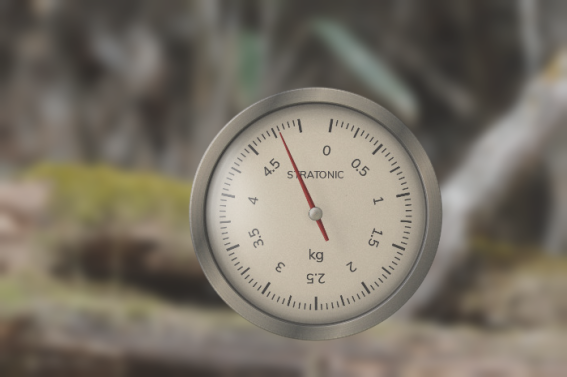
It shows 4.8,kg
